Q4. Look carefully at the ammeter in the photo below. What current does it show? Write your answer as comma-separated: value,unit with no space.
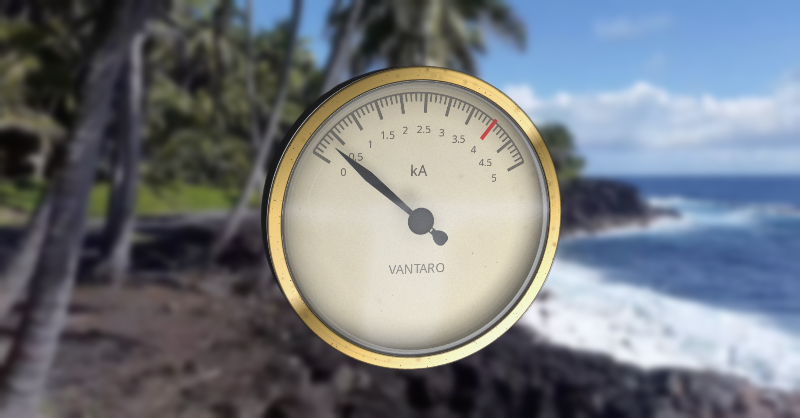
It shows 0.3,kA
